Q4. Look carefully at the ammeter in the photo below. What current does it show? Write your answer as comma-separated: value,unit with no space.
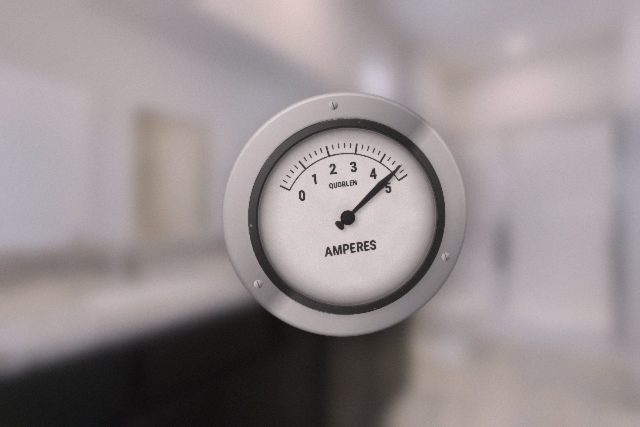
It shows 4.6,A
